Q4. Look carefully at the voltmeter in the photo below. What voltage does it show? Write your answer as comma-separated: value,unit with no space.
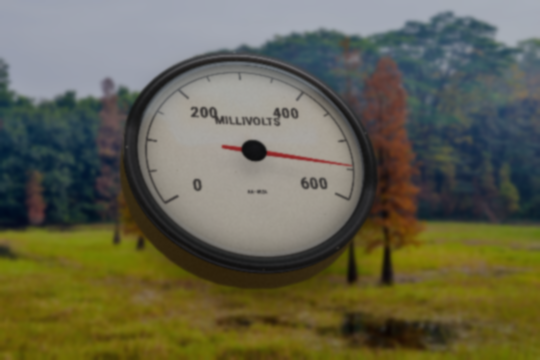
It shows 550,mV
